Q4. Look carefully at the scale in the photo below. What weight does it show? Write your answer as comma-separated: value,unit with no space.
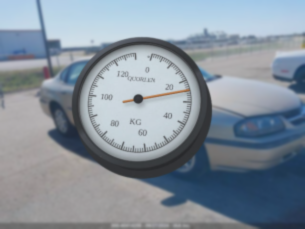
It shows 25,kg
